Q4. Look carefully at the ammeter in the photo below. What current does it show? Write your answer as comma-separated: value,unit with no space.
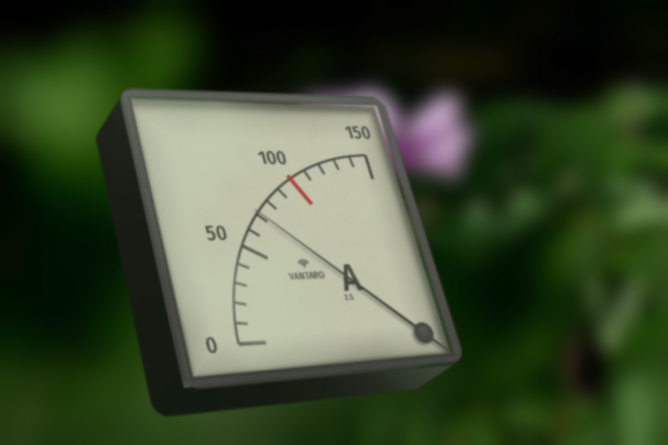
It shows 70,A
